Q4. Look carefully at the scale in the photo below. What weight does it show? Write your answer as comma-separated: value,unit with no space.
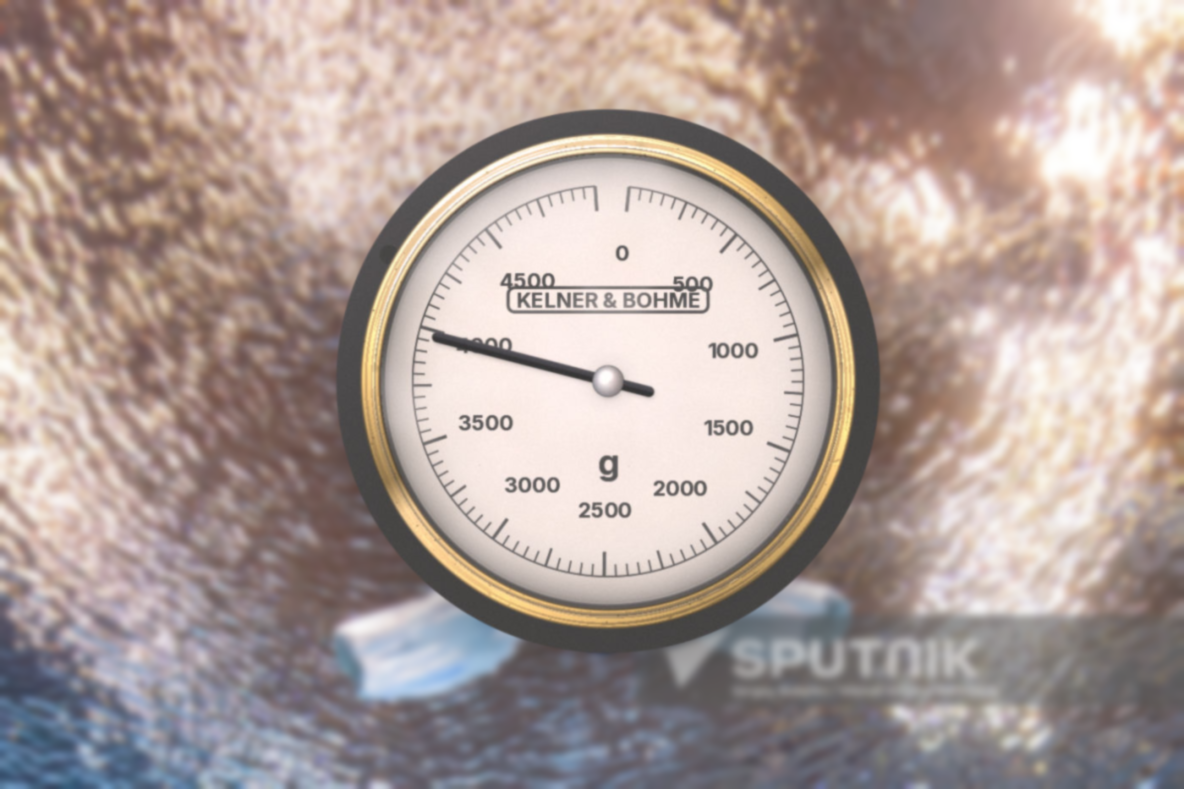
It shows 3975,g
